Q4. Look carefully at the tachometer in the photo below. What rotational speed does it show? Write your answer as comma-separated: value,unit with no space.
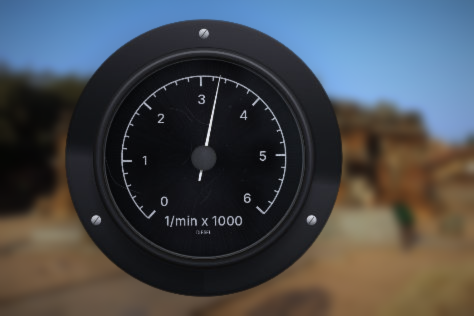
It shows 3300,rpm
